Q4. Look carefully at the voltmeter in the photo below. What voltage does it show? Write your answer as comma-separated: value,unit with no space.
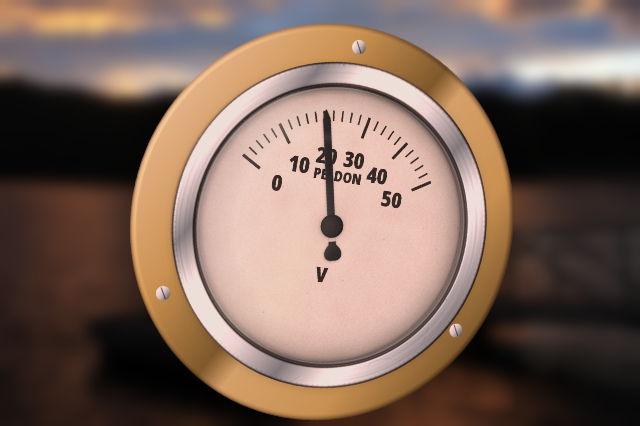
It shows 20,V
